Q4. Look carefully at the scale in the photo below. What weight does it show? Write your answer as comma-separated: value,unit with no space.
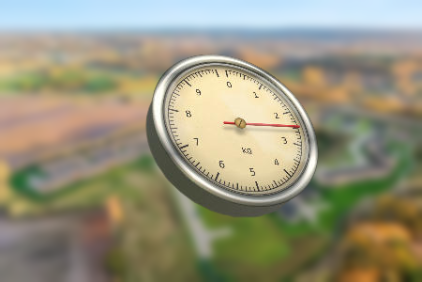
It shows 2.5,kg
